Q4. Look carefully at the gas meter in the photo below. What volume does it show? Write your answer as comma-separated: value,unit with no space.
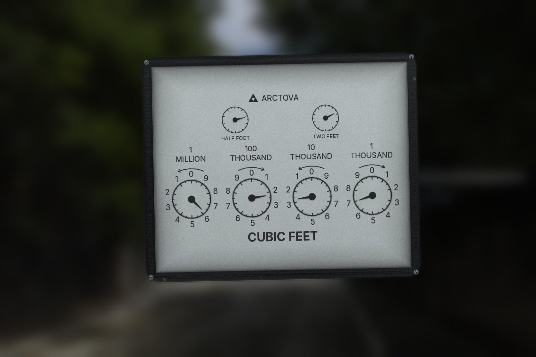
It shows 622700,ft³
